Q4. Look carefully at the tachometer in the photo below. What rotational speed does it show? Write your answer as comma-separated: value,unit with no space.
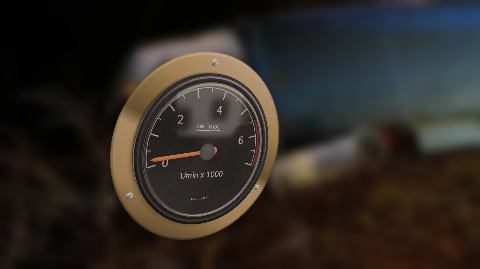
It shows 250,rpm
